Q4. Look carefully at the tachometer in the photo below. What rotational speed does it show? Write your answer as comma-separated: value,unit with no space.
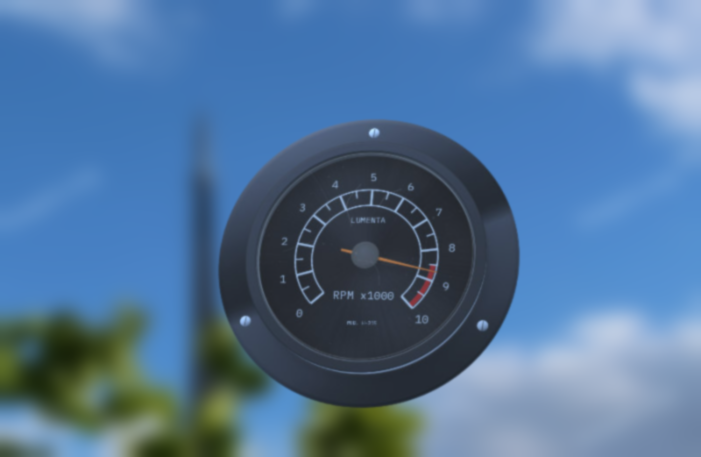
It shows 8750,rpm
